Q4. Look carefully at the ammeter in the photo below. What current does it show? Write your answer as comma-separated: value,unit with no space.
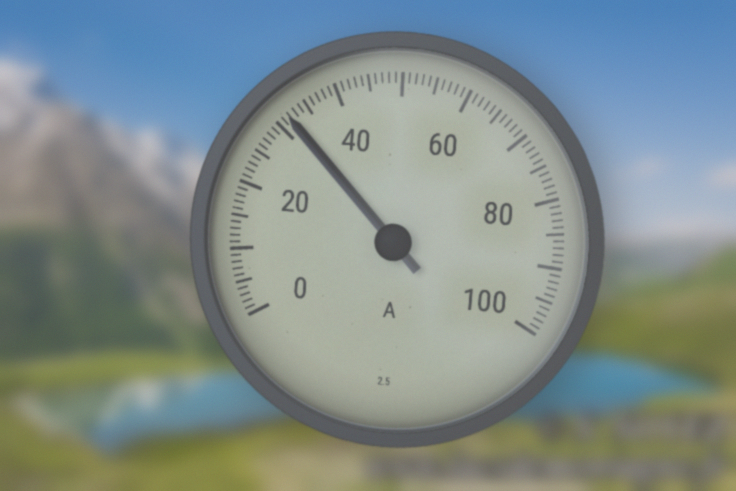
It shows 32,A
